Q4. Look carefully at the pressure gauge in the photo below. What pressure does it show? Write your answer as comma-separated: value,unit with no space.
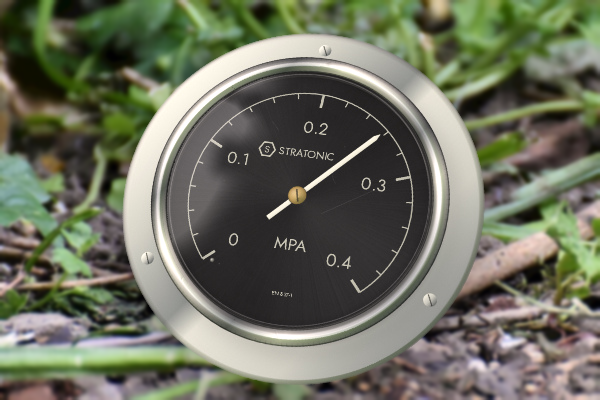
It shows 0.26,MPa
